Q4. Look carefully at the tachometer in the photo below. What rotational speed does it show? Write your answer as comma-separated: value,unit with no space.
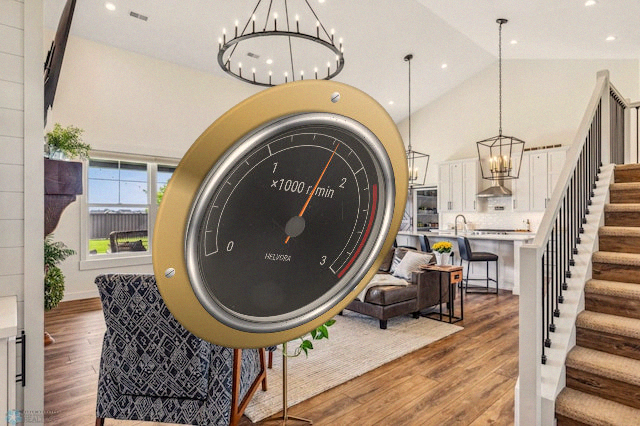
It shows 1600,rpm
